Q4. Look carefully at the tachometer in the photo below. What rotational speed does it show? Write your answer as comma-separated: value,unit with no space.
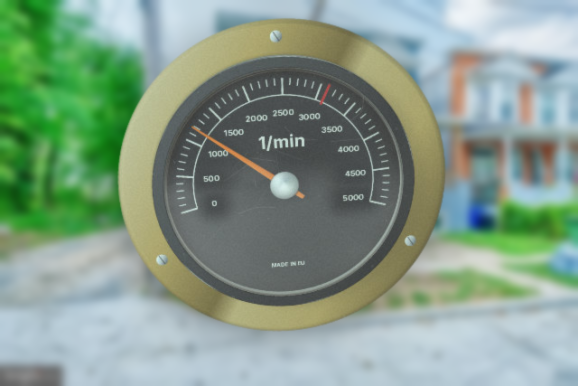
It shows 1200,rpm
